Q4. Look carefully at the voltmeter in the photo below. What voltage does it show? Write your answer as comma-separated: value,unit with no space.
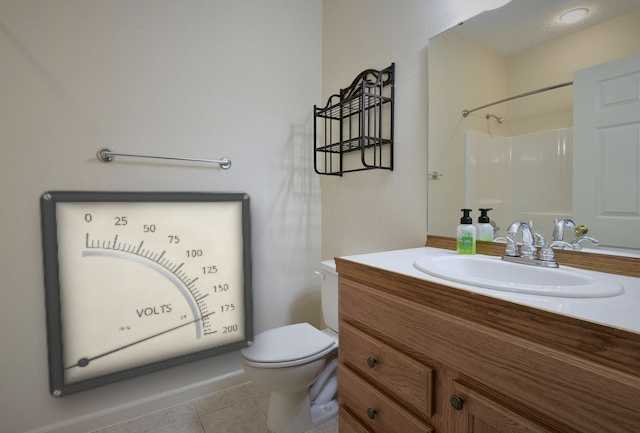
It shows 175,V
